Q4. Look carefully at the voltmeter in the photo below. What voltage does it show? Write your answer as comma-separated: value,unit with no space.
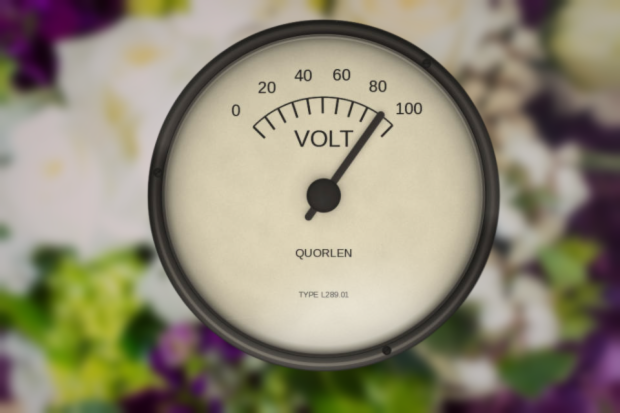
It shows 90,V
